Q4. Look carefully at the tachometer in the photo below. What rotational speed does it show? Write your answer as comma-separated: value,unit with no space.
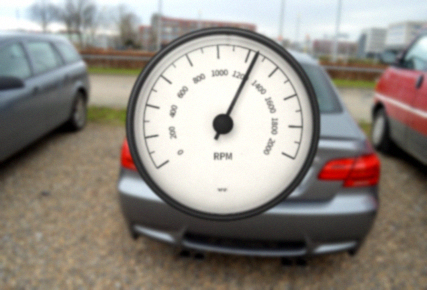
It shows 1250,rpm
